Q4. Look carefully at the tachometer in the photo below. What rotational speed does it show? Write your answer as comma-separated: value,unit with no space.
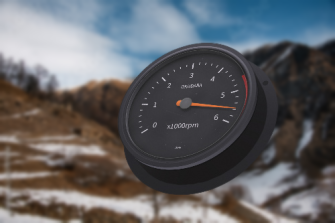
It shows 5600,rpm
